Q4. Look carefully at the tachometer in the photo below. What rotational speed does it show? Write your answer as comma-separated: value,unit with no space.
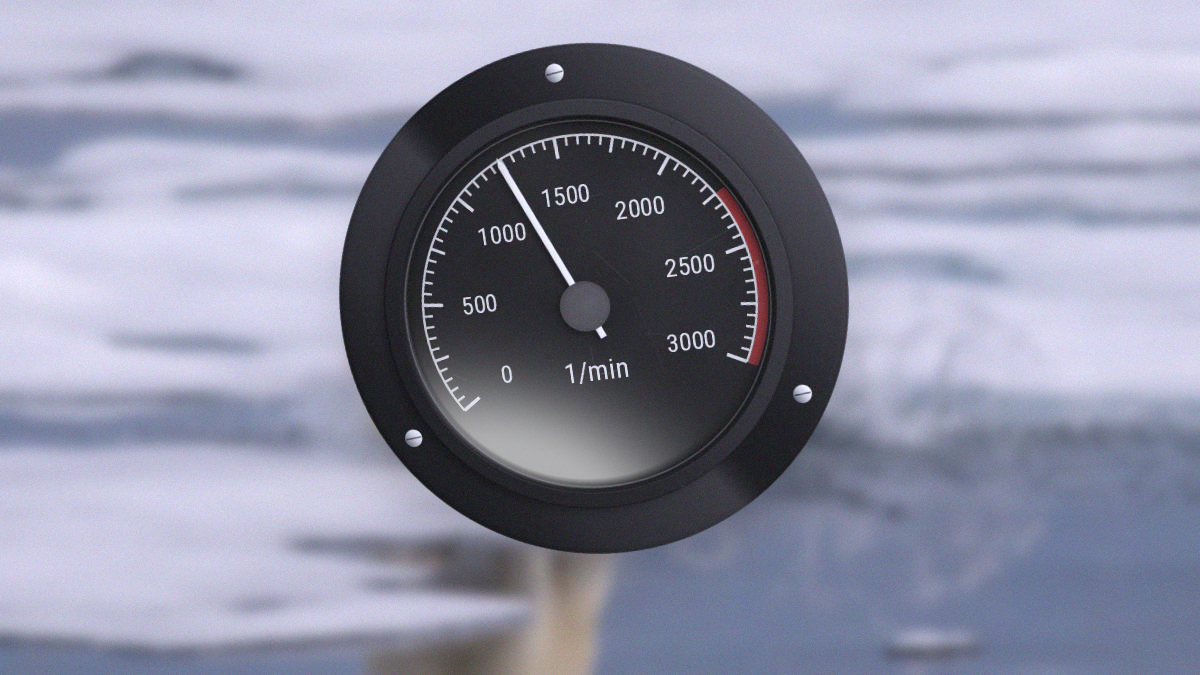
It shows 1250,rpm
